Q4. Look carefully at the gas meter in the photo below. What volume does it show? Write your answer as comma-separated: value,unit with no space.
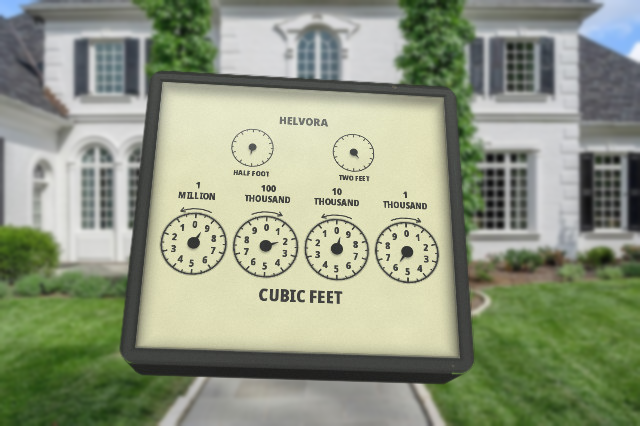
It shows 919600,ft³
